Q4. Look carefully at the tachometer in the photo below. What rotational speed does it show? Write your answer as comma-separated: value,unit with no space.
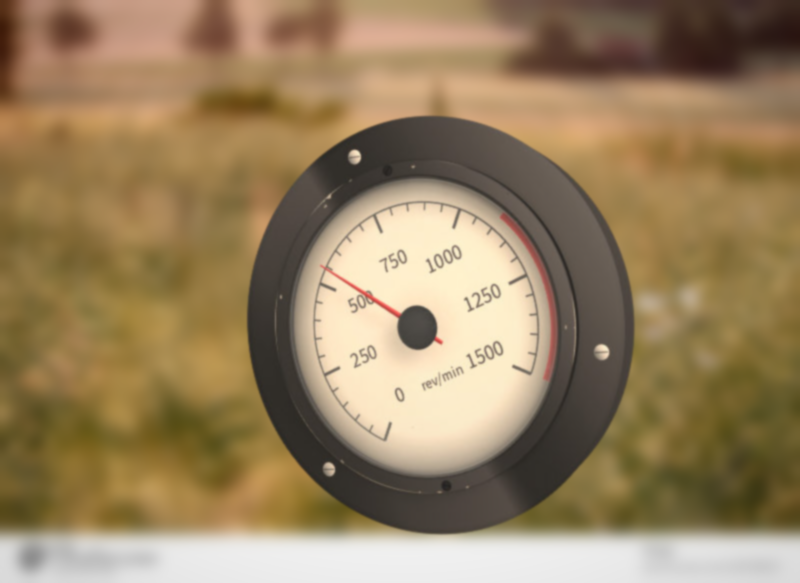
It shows 550,rpm
